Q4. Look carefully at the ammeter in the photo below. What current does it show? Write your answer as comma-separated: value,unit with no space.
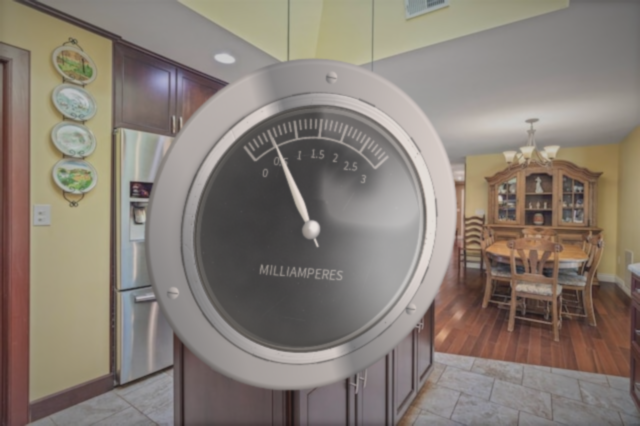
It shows 0.5,mA
